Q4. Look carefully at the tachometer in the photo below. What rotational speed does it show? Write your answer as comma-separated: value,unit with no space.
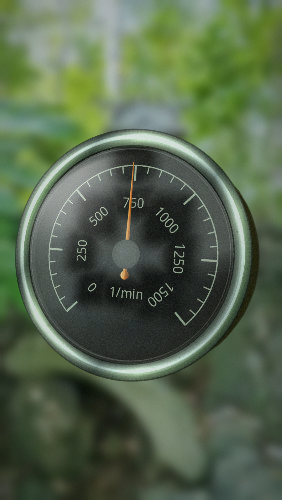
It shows 750,rpm
